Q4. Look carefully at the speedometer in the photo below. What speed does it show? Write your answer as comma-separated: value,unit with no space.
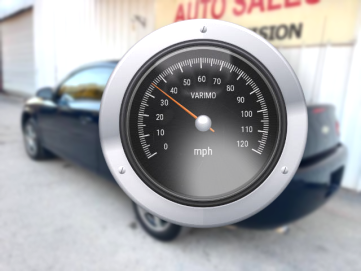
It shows 35,mph
